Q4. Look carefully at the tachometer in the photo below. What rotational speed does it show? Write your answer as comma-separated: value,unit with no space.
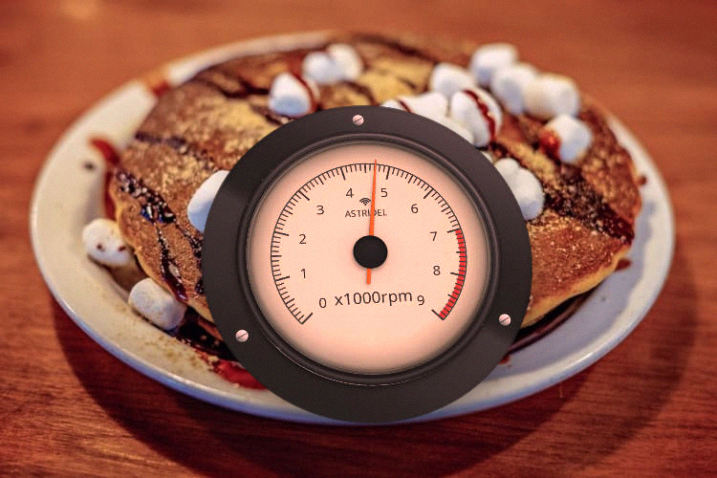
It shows 4700,rpm
